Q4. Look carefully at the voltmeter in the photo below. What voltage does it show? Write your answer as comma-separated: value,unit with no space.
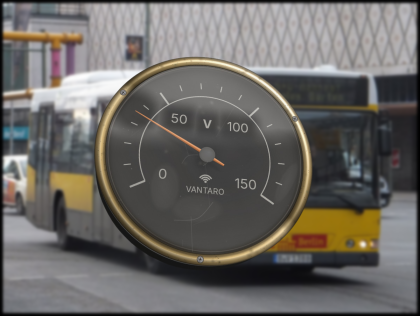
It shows 35,V
